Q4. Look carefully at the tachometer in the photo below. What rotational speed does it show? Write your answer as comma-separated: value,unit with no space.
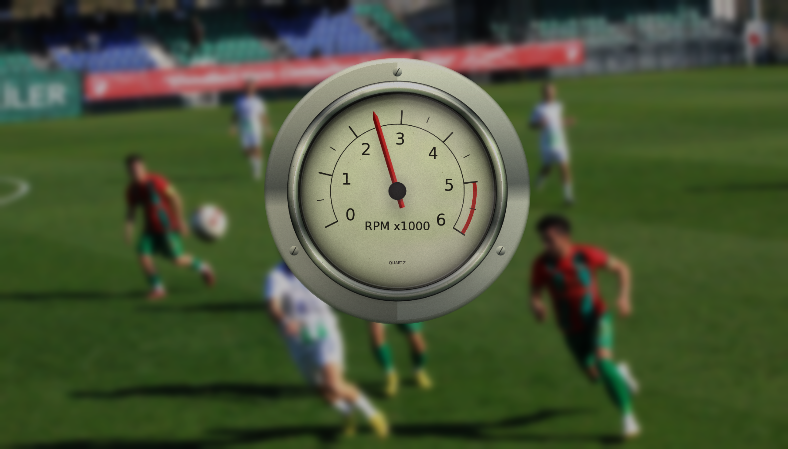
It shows 2500,rpm
